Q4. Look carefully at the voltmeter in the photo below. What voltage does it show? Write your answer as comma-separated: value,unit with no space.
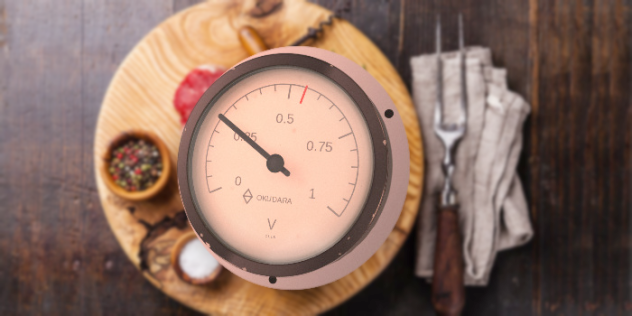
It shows 0.25,V
